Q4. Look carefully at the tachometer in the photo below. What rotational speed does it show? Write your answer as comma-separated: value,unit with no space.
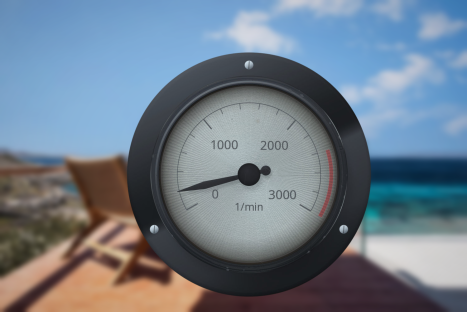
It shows 200,rpm
